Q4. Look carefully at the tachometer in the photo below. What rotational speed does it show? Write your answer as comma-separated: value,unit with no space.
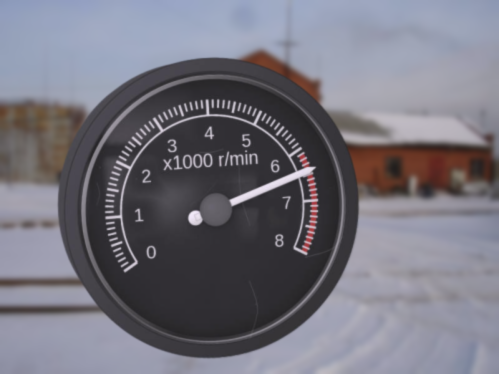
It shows 6400,rpm
